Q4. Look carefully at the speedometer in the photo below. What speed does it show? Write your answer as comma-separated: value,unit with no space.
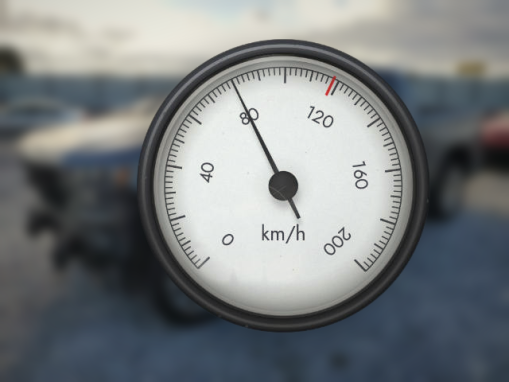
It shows 80,km/h
